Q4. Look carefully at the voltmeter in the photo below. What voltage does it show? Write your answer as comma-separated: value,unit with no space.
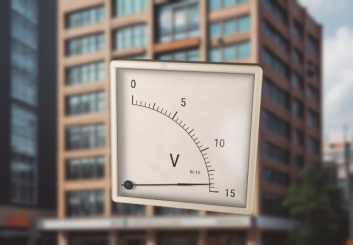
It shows 14,V
